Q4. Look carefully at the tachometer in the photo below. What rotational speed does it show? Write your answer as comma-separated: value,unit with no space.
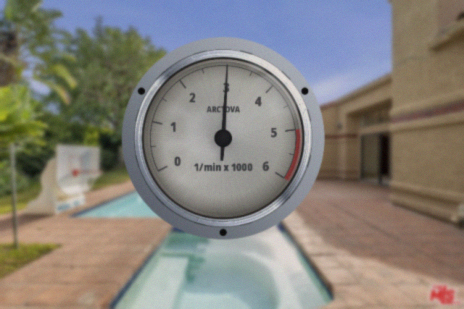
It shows 3000,rpm
